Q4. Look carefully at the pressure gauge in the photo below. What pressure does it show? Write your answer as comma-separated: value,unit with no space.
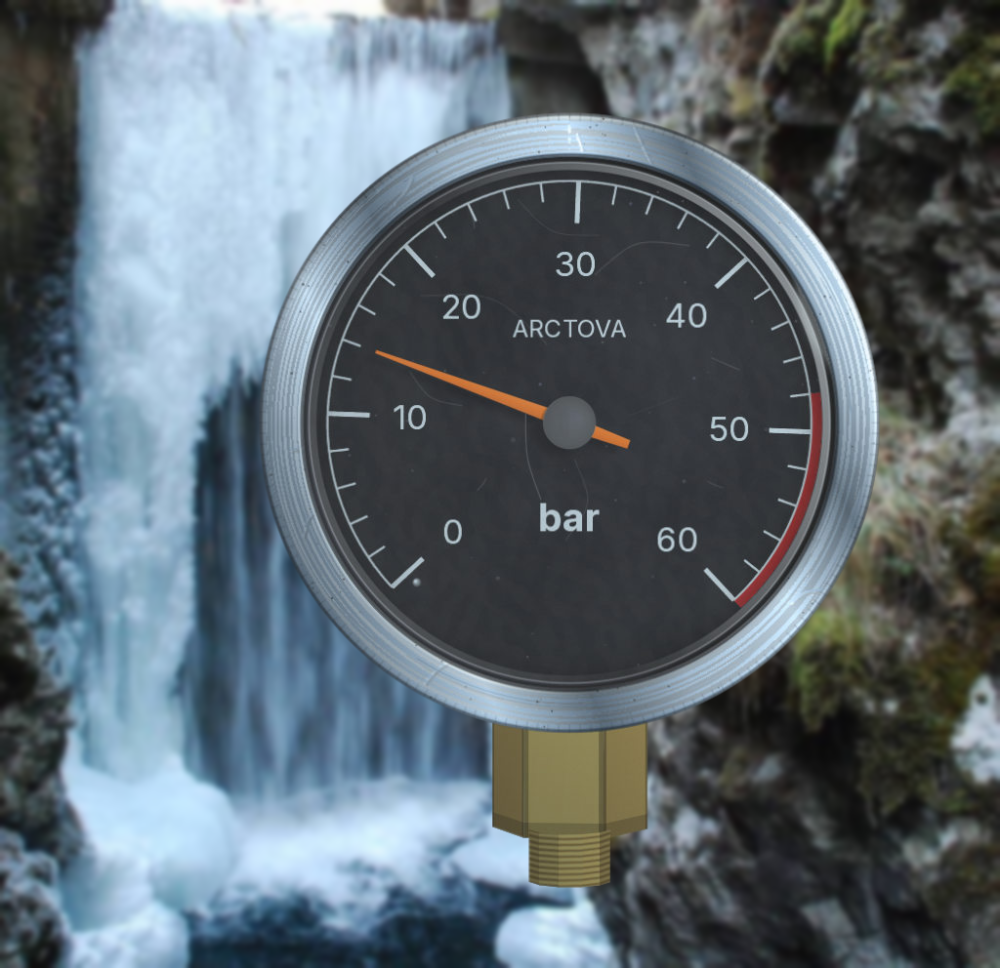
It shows 14,bar
